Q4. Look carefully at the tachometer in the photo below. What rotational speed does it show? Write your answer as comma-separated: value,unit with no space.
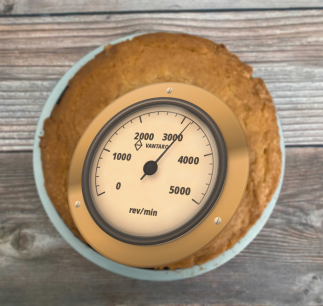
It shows 3200,rpm
